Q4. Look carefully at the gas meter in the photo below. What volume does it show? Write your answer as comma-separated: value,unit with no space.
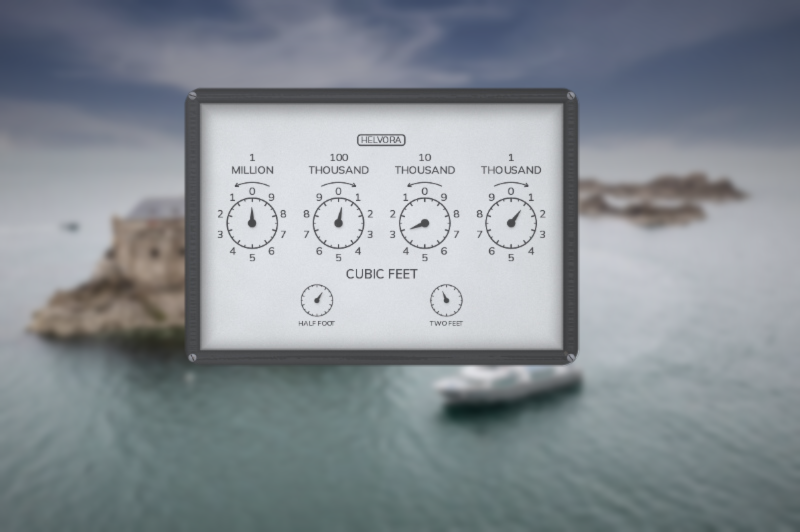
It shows 3100,ft³
